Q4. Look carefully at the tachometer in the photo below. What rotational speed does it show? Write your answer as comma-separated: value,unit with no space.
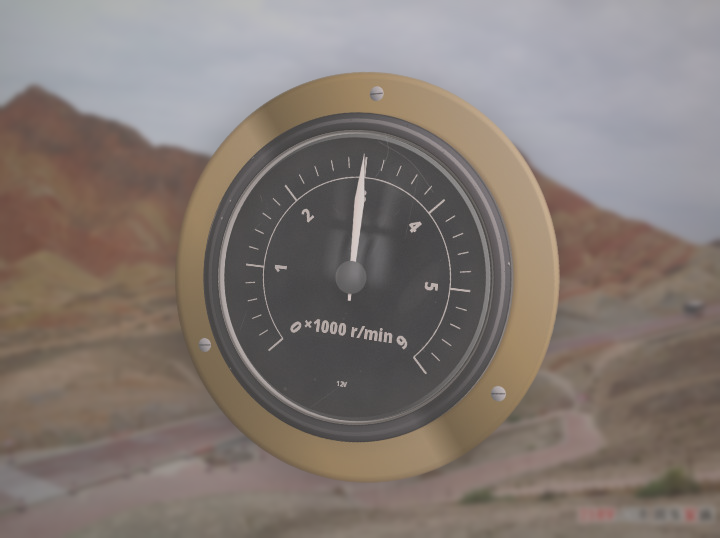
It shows 3000,rpm
